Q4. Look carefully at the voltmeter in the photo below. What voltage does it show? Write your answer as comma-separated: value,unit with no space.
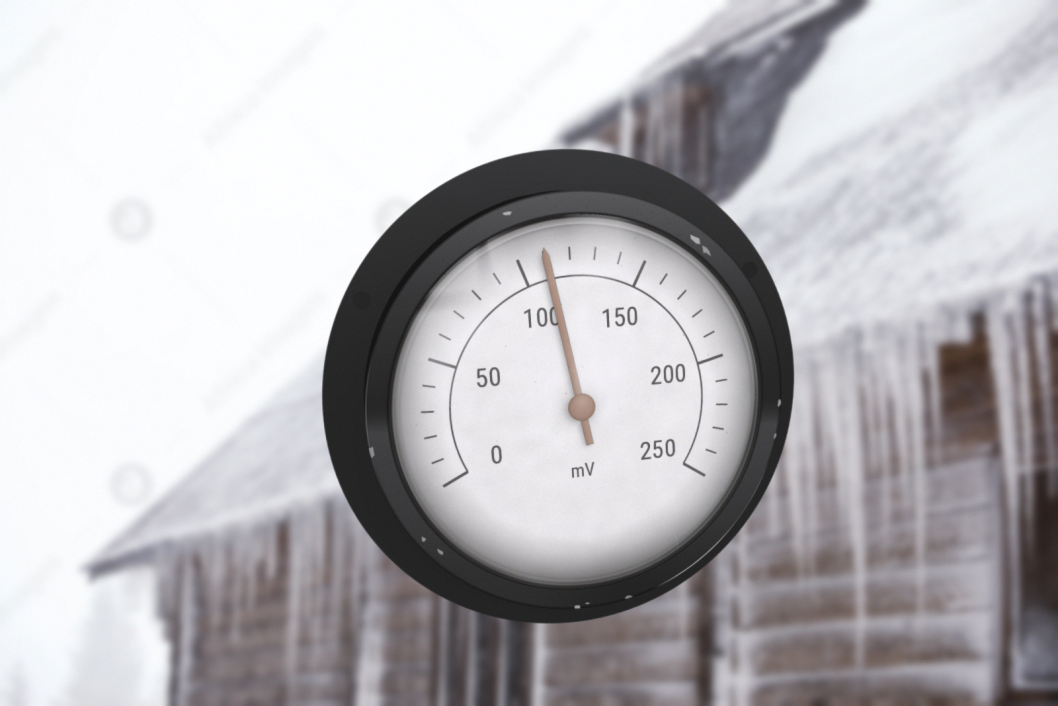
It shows 110,mV
